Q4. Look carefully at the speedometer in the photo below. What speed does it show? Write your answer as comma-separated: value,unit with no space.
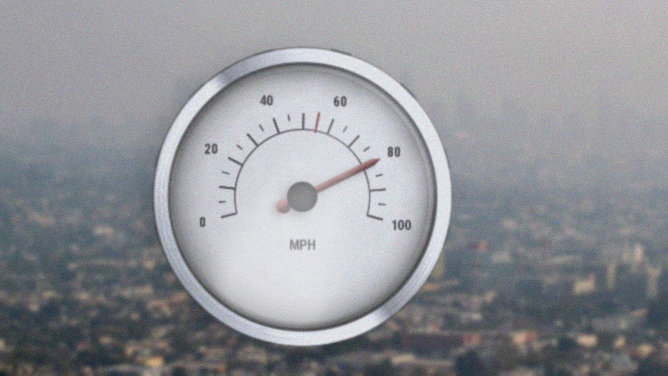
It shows 80,mph
